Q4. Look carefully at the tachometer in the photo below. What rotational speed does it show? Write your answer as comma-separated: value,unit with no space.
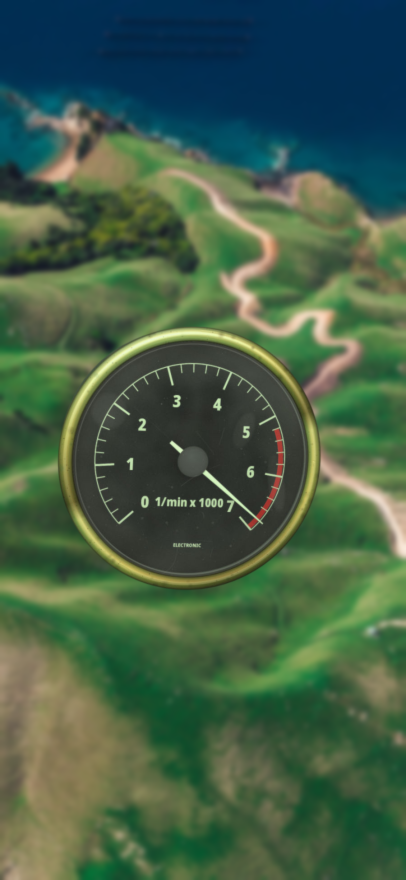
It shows 6800,rpm
